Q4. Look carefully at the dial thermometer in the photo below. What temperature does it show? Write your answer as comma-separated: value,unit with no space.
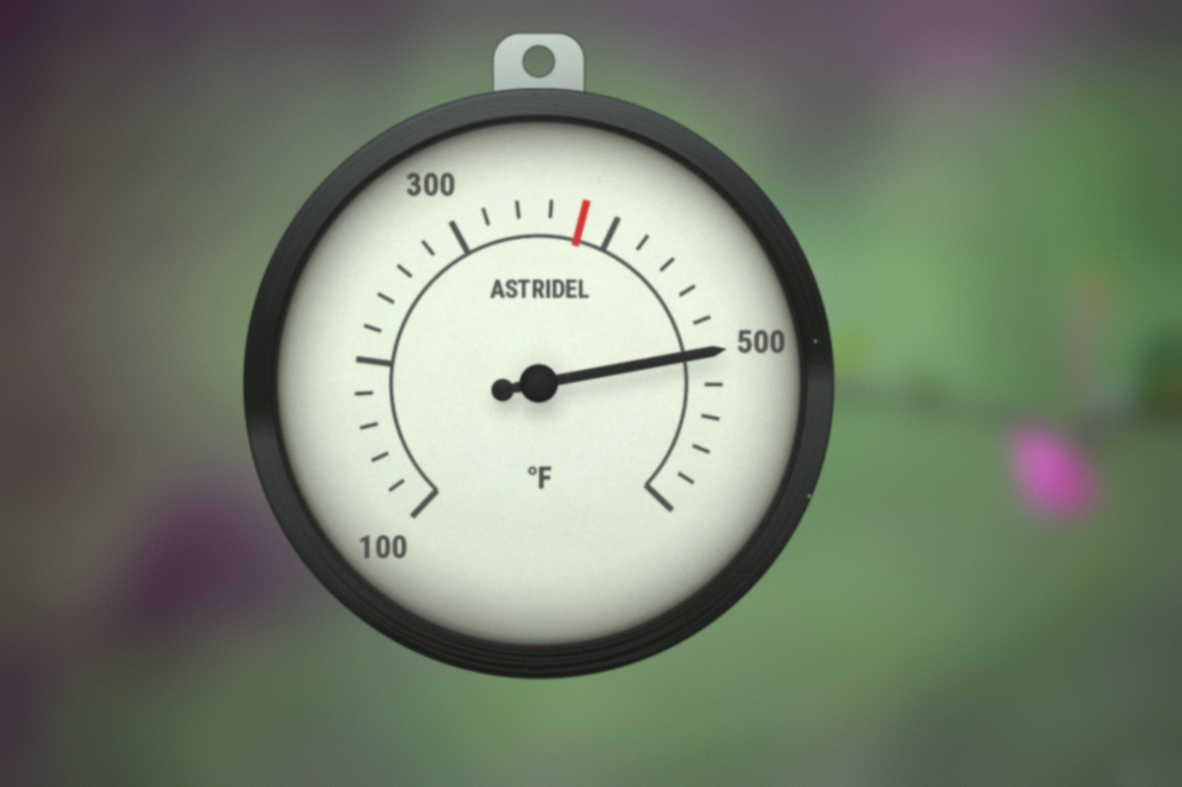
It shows 500,°F
